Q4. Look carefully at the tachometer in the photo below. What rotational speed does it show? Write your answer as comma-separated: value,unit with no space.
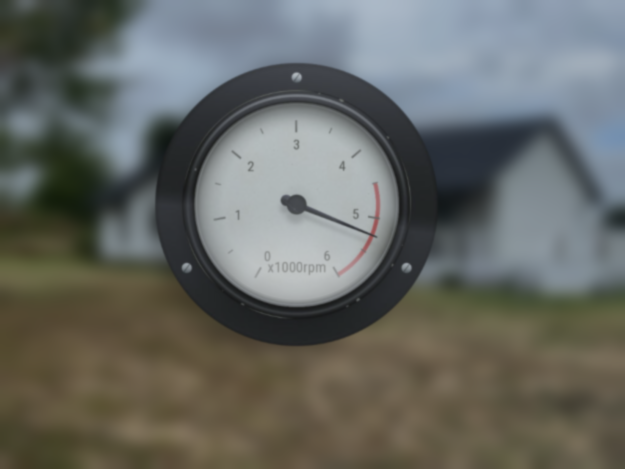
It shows 5250,rpm
